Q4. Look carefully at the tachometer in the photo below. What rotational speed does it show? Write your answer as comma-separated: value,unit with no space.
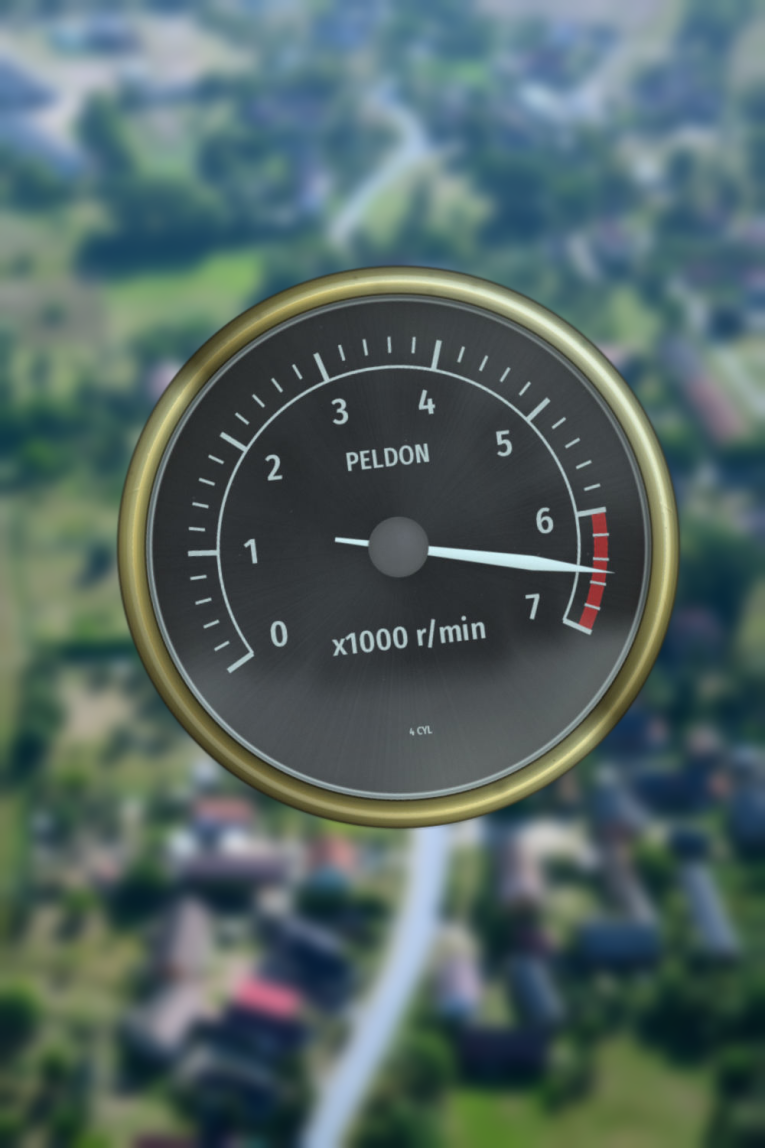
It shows 6500,rpm
